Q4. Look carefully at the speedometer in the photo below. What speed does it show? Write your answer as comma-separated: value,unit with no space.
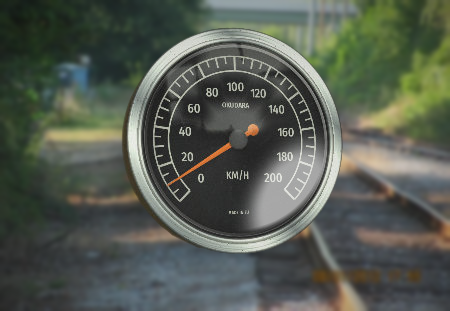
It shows 10,km/h
